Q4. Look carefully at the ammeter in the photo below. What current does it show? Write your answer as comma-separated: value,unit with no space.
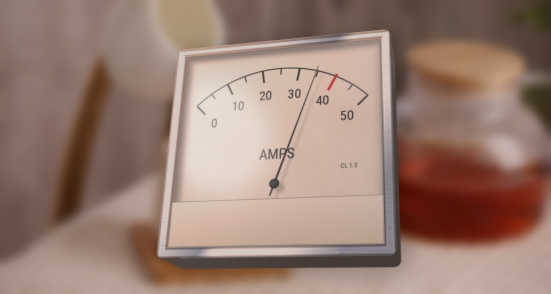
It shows 35,A
